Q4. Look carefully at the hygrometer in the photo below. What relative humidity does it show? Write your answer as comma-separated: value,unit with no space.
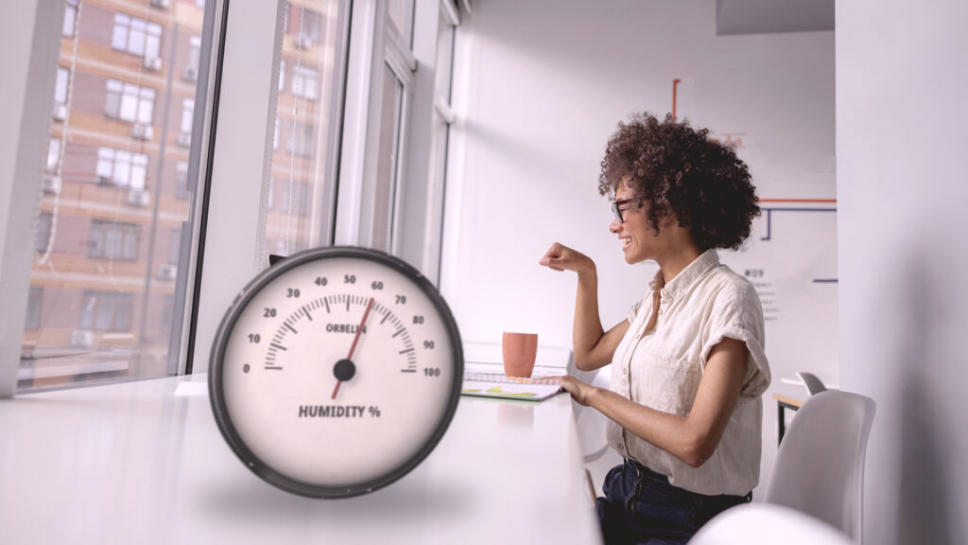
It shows 60,%
